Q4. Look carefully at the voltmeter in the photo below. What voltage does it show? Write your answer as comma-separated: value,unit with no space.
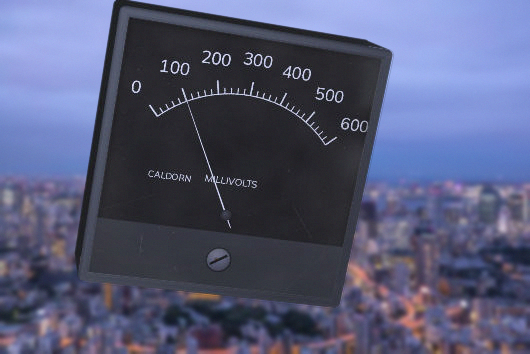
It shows 100,mV
